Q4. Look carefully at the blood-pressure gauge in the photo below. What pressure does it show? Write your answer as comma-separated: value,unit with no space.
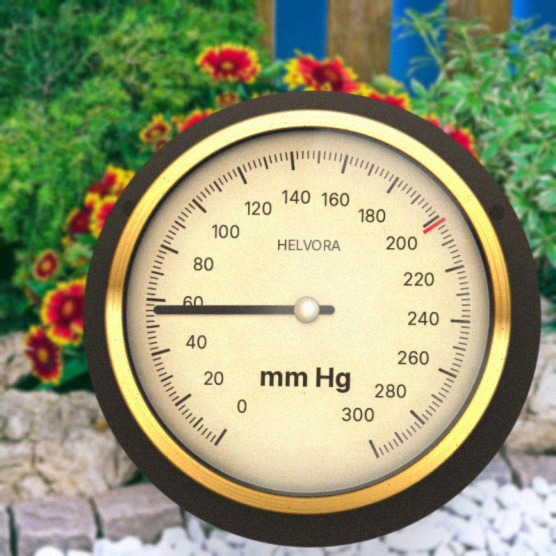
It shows 56,mmHg
